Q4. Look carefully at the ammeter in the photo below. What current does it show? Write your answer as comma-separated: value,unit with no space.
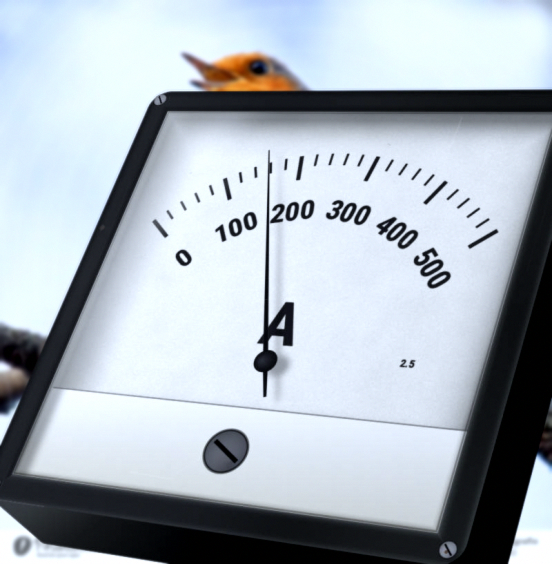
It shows 160,A
